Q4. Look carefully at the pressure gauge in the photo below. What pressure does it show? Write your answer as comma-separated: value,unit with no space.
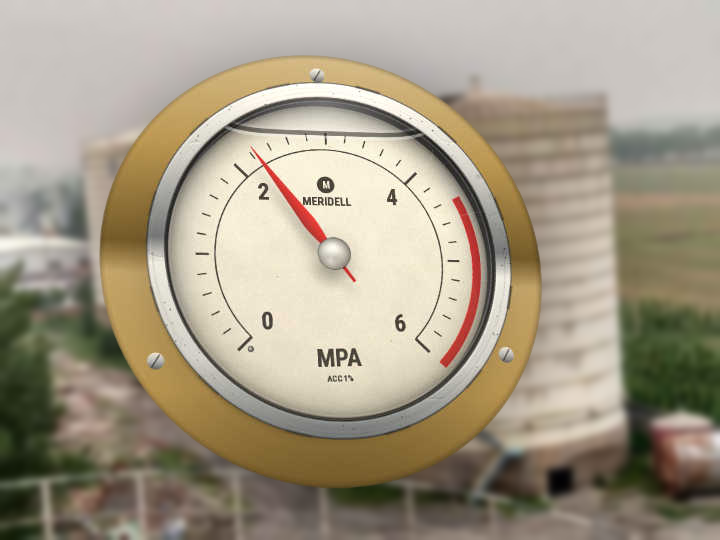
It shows 2.2,MPa
